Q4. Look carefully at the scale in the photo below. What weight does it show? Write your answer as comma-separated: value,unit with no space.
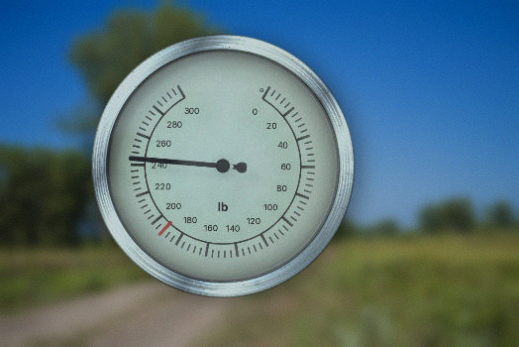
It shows 244,lb
